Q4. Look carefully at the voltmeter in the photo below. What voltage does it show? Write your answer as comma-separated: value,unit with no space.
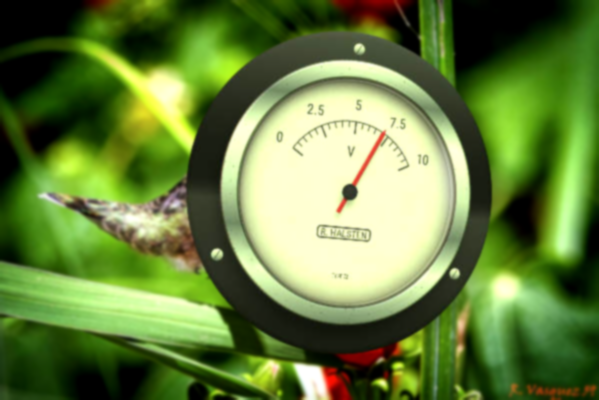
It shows 7,V
